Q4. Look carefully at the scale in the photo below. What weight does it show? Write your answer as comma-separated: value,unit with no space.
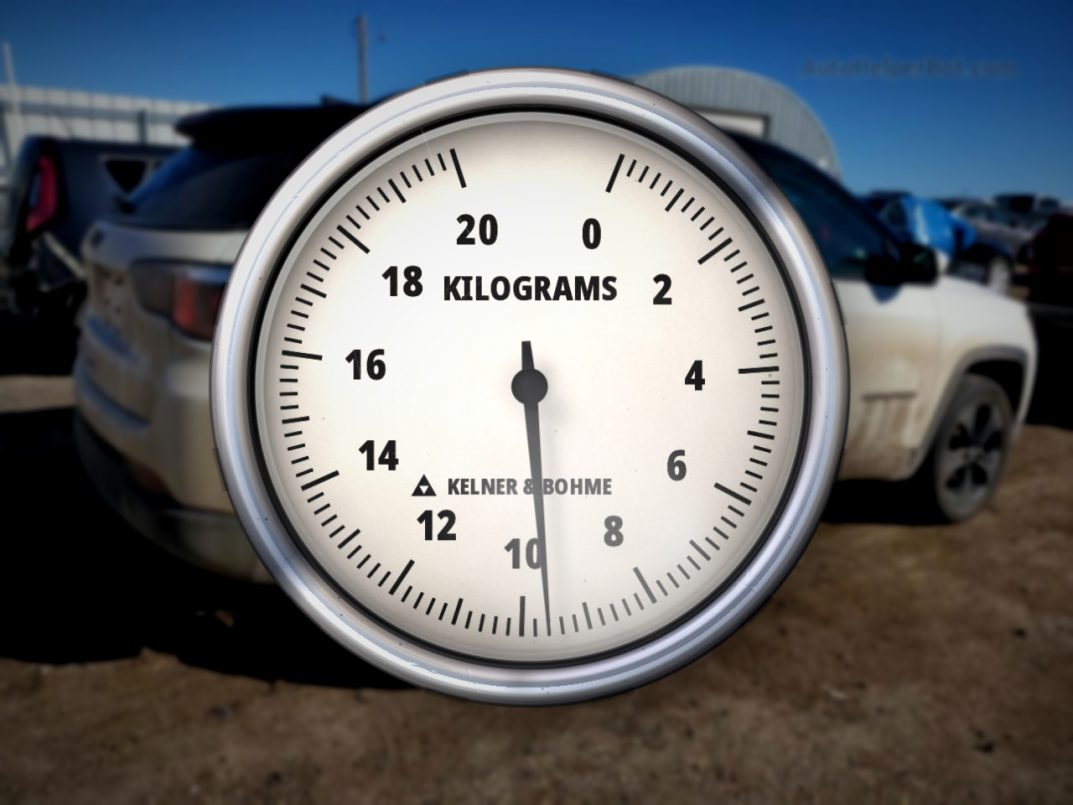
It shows 9.6,kg
